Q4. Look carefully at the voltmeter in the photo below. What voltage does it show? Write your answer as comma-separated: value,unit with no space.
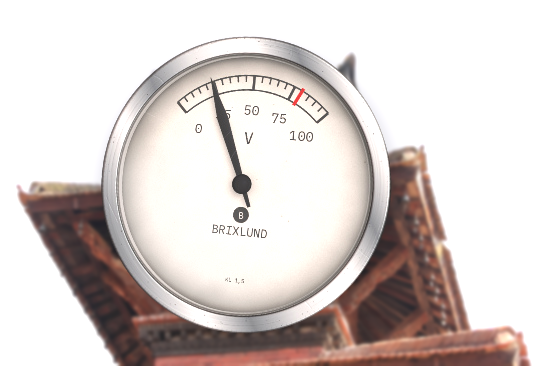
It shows 25,V
